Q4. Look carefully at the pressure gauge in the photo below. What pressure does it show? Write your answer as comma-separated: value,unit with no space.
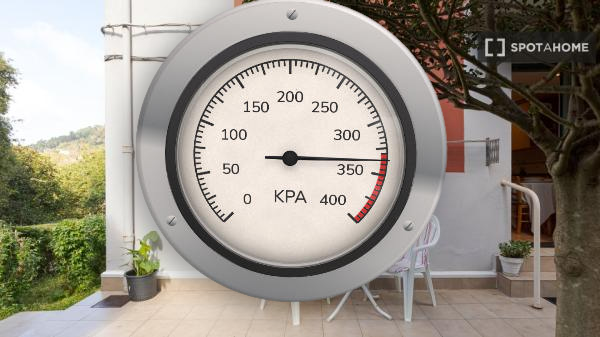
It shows 335,kPa
